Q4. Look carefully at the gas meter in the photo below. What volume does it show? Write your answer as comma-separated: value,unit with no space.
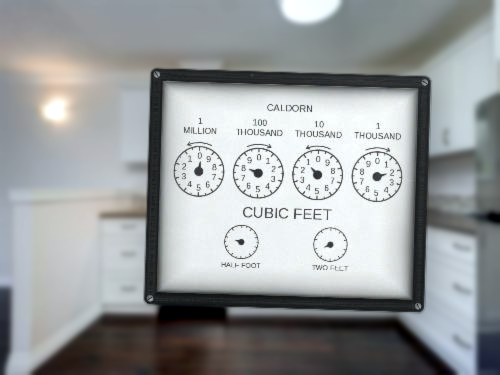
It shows 981200,ft³
